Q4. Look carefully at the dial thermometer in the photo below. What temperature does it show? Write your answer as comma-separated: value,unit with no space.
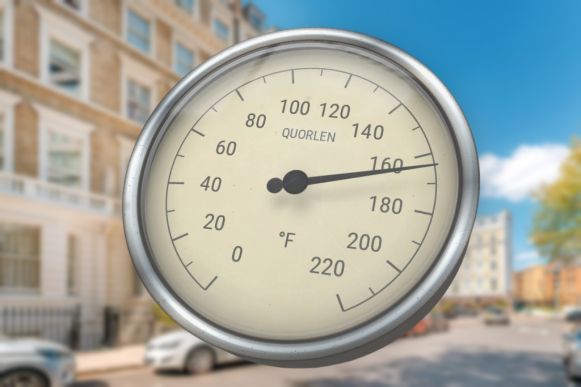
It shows 165,°F
